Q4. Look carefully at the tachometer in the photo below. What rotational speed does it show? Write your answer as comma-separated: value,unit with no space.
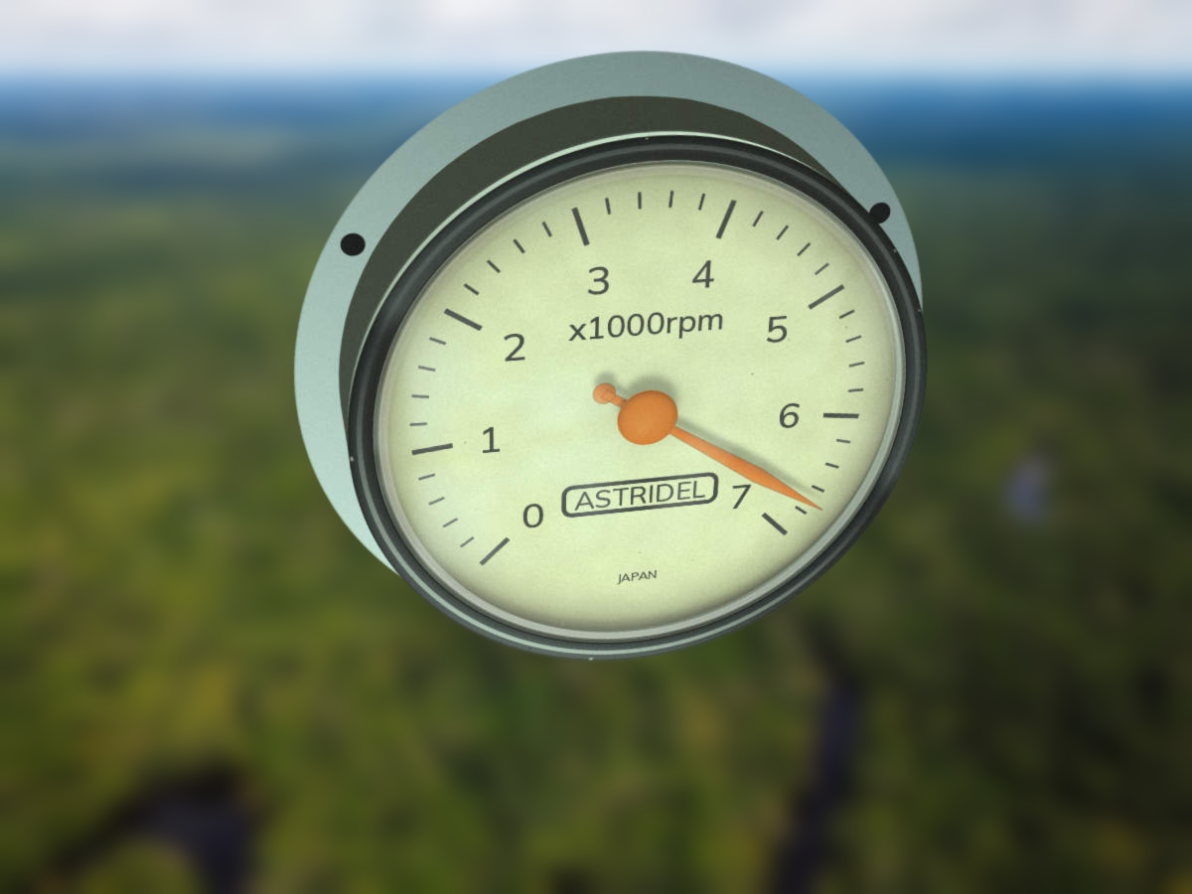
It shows 6700,rpm
